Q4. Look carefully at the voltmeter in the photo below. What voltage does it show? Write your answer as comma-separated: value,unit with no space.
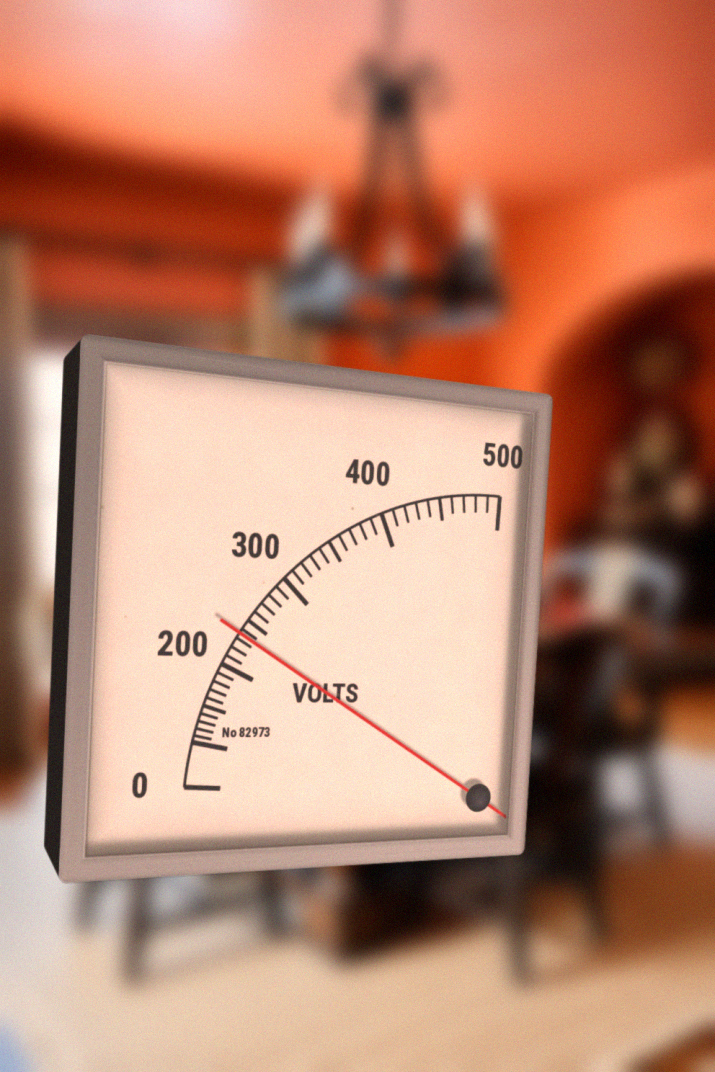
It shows 235,V
